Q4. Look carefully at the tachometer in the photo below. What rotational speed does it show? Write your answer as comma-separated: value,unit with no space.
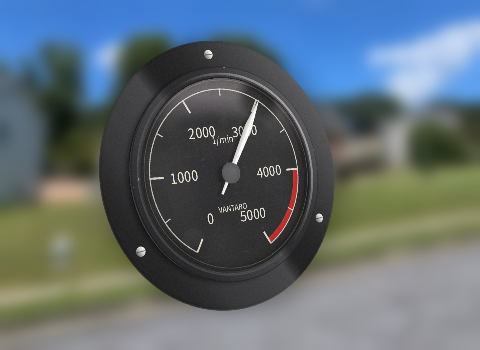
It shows 3000,rpm
